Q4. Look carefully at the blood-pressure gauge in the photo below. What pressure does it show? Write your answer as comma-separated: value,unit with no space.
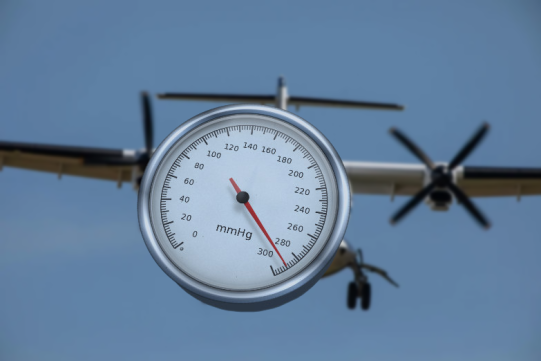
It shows 290,mmHg
